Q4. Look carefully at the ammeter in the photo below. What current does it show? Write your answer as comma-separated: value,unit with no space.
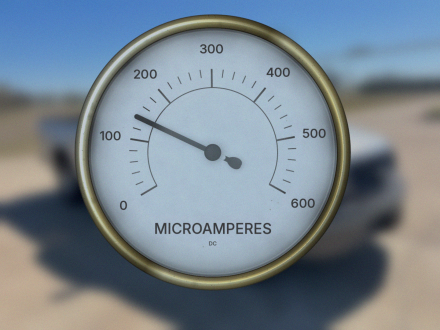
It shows 140,µA
